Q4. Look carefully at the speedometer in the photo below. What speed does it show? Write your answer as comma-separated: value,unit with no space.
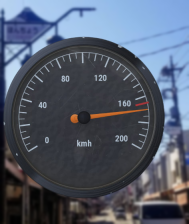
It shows 170,km/h
